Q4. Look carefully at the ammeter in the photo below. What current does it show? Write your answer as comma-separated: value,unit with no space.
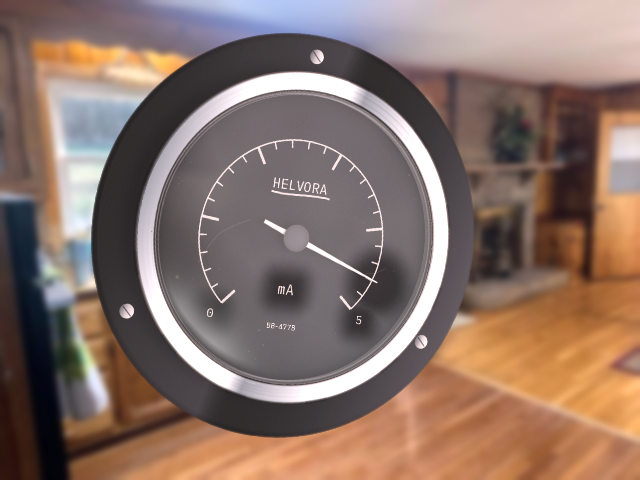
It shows 4.6,mA
